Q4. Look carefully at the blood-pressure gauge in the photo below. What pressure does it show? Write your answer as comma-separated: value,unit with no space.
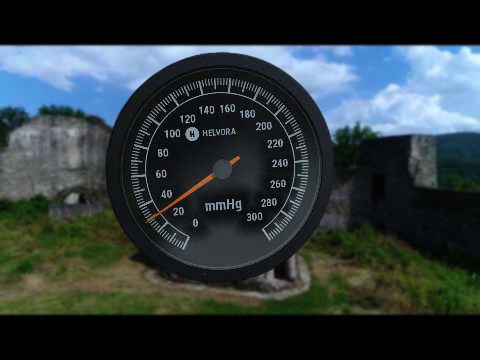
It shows 30,mmHg
